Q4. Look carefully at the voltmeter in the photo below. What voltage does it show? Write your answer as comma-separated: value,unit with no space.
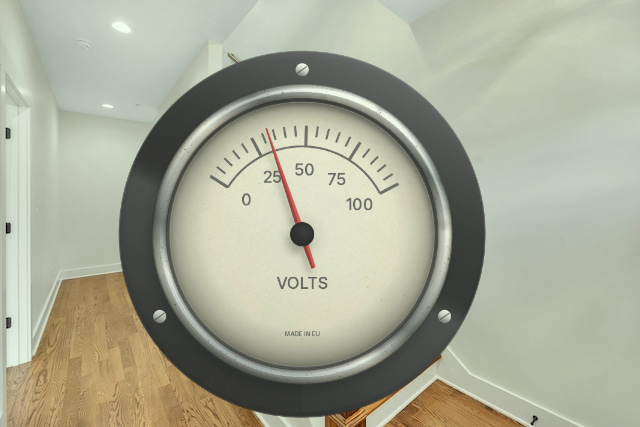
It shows 32.5,V
